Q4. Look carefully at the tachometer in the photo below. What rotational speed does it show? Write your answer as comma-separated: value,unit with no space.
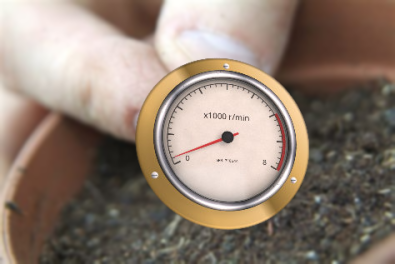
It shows 200,rpm
